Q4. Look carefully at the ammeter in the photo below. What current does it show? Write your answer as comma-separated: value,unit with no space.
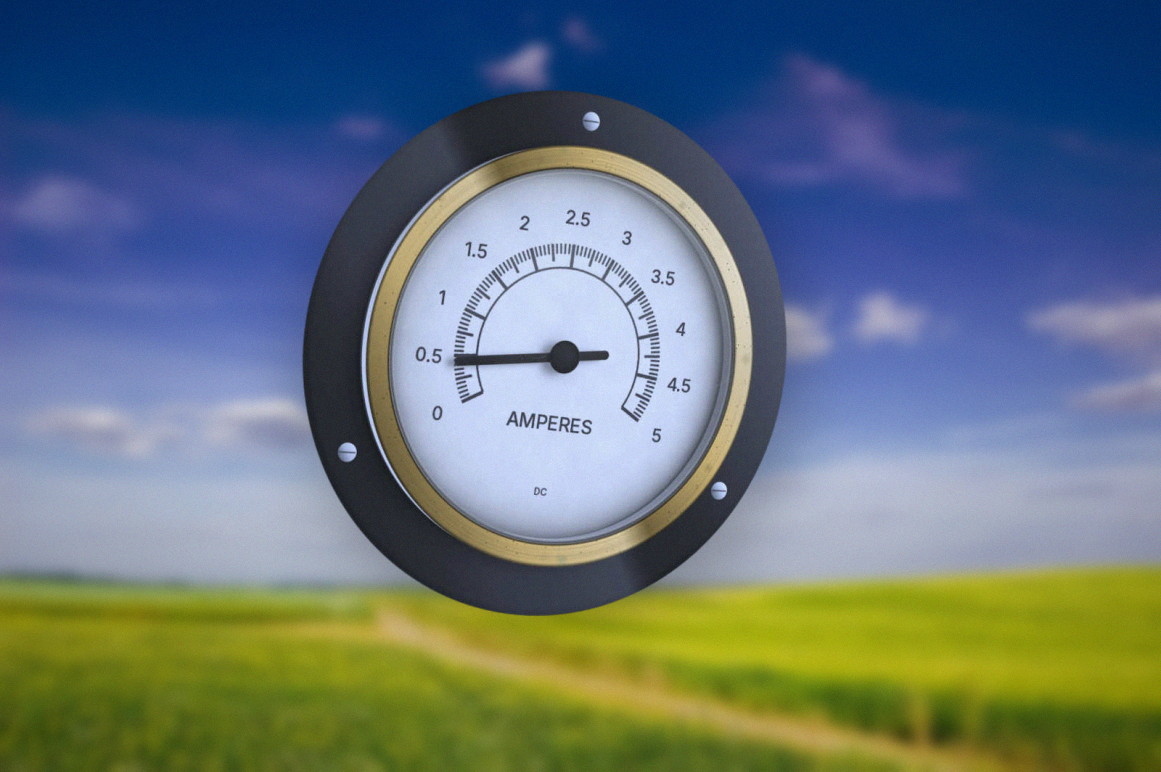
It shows 0.45,A
